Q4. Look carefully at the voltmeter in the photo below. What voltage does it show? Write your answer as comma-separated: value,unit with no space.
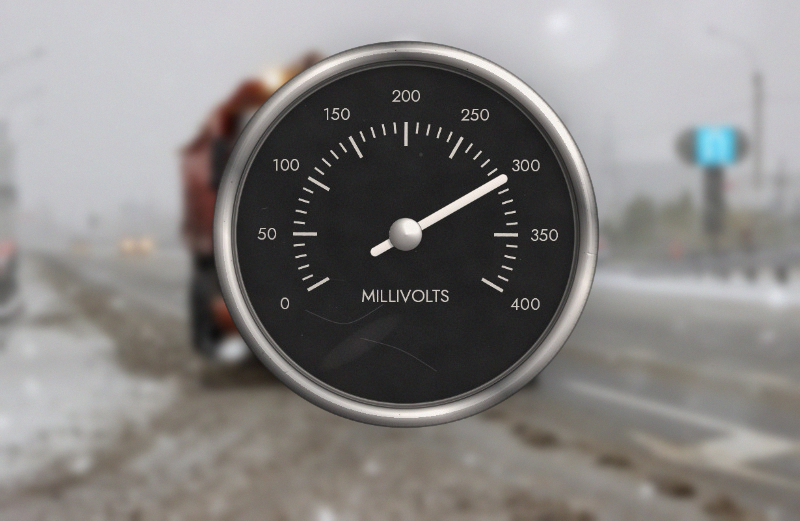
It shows 300,mV
